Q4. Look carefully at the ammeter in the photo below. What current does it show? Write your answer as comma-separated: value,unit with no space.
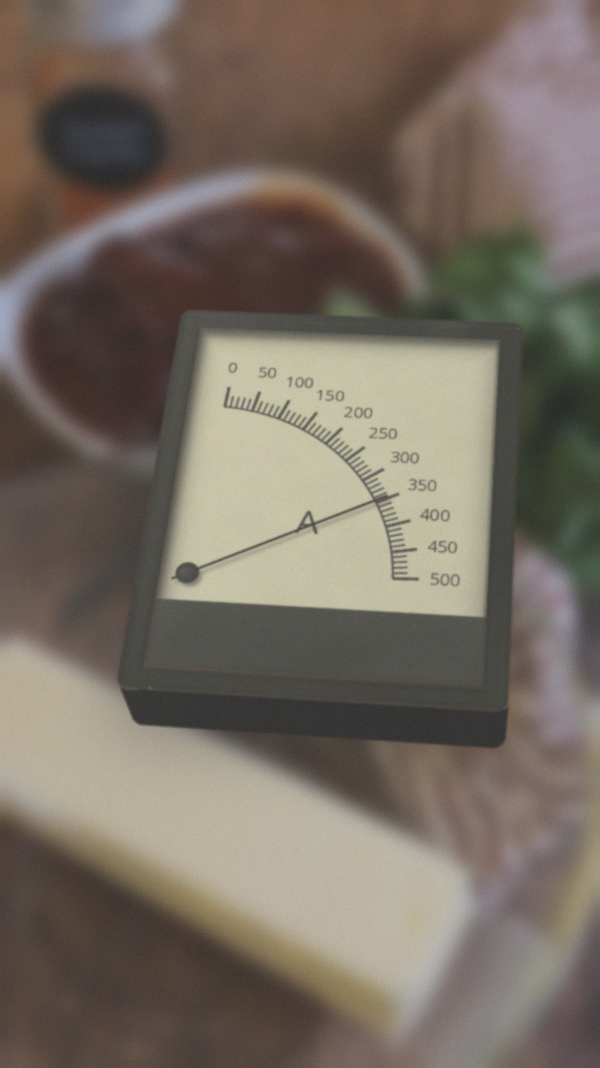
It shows 350,A
